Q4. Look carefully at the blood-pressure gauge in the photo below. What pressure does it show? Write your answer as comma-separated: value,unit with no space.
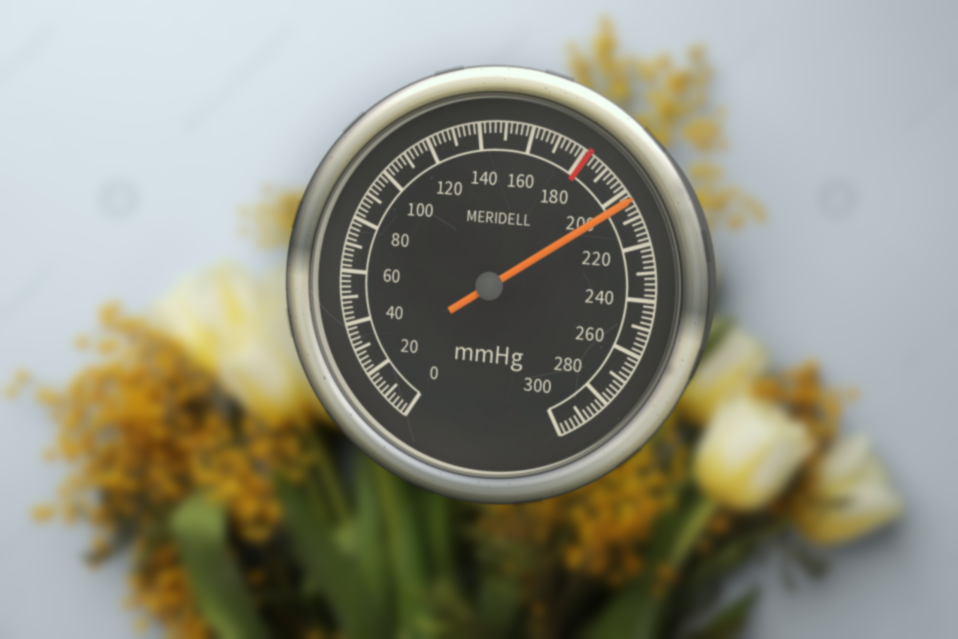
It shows 204,mmHg
